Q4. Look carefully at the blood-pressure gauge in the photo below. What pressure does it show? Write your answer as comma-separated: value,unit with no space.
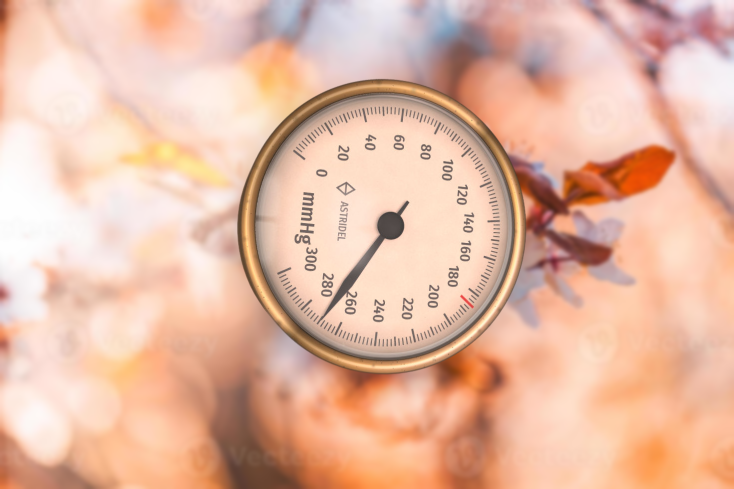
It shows 270,mmHg
